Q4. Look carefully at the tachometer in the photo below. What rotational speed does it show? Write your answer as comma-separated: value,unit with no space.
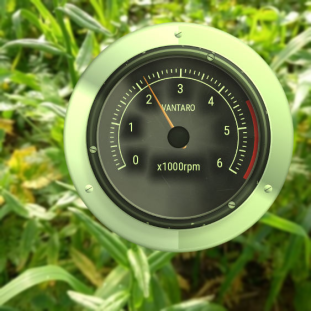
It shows 2200,rpm
